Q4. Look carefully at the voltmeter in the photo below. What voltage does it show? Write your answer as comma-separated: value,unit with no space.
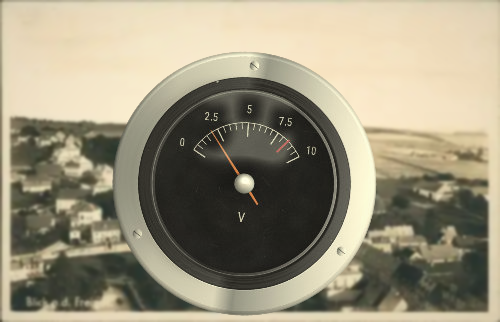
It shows 2,V
